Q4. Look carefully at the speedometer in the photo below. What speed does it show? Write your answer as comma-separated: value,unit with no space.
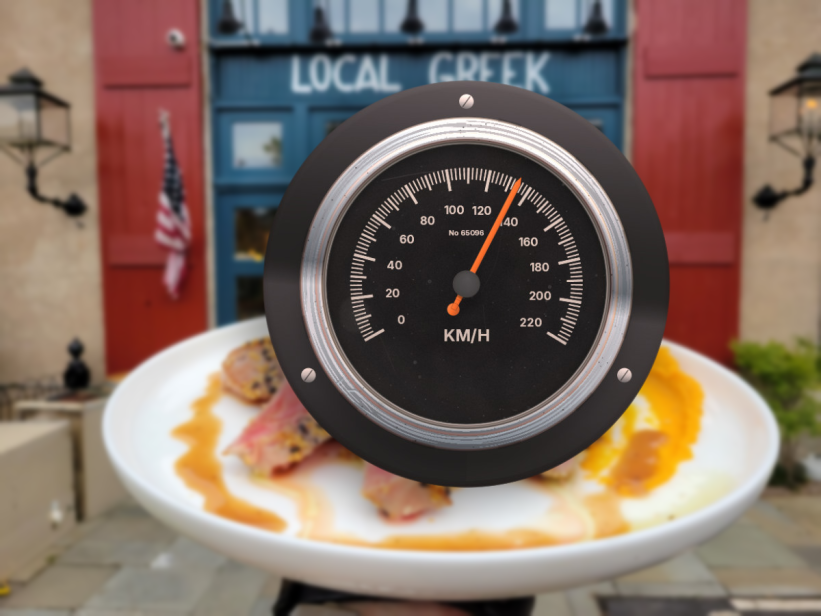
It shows 134,km/h
